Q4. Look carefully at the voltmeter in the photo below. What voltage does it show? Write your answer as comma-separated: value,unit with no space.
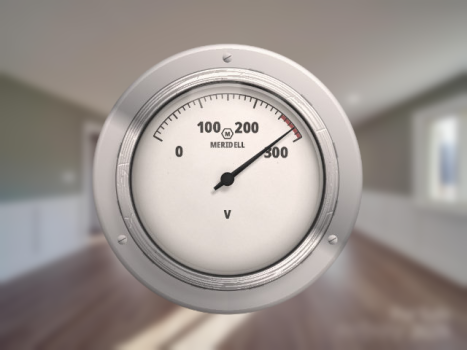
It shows 280,V
